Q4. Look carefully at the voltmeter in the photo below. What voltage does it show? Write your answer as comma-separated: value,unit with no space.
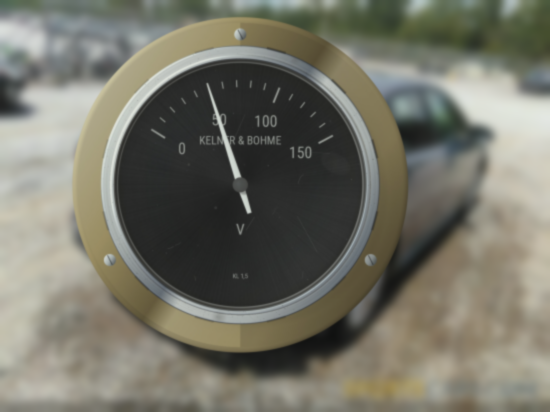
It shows 50,V
